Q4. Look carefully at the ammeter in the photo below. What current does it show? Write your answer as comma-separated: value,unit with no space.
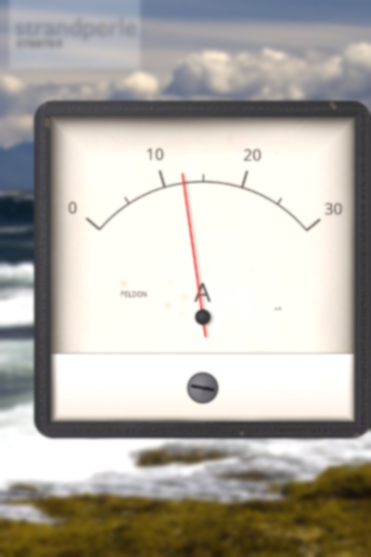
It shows 12.5,A
